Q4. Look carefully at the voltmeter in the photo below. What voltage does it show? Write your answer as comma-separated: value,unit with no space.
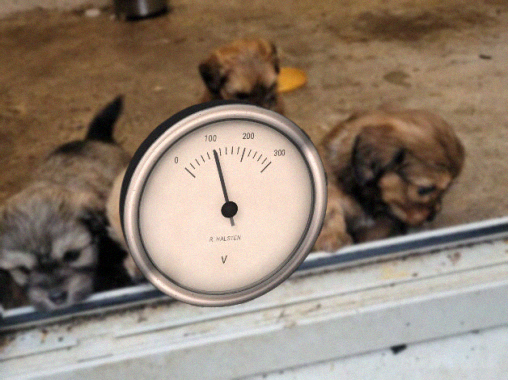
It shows 100,V
